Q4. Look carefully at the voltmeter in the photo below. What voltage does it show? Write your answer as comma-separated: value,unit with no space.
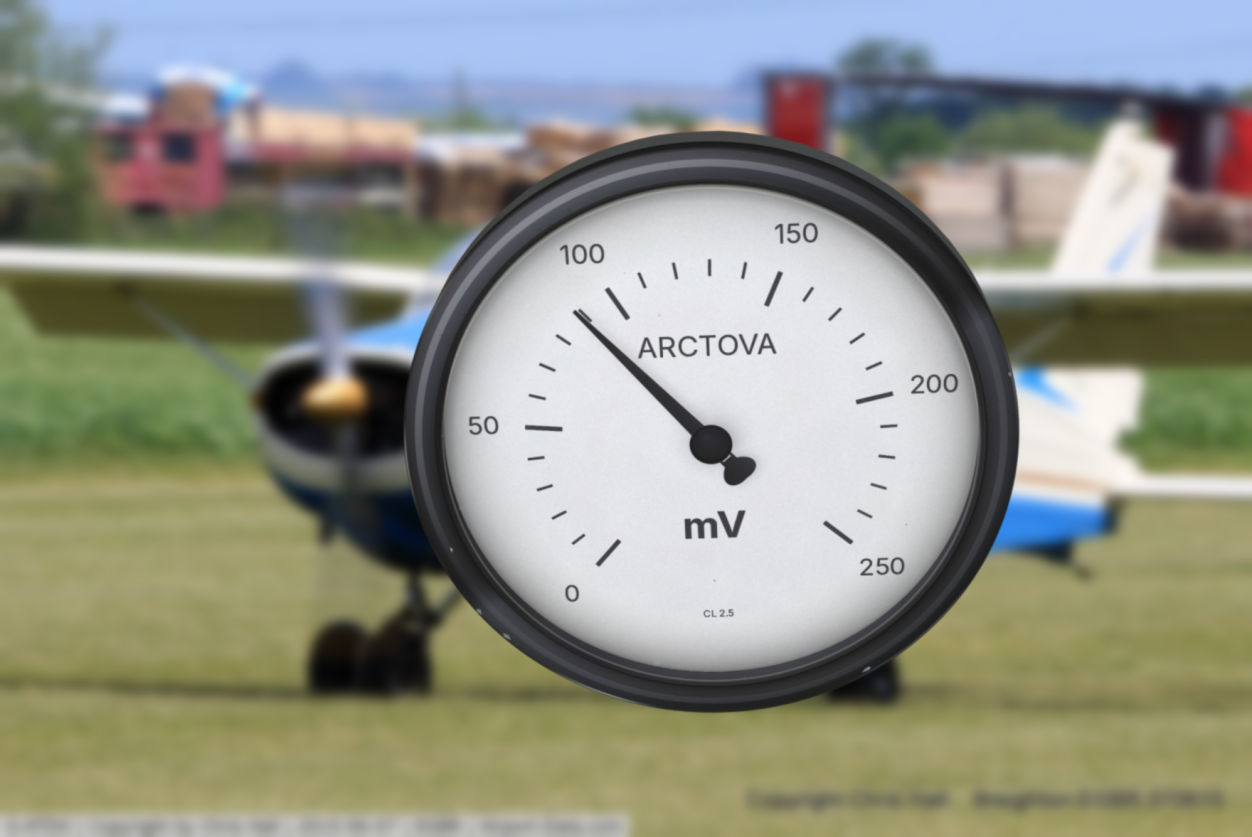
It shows 90,mV
